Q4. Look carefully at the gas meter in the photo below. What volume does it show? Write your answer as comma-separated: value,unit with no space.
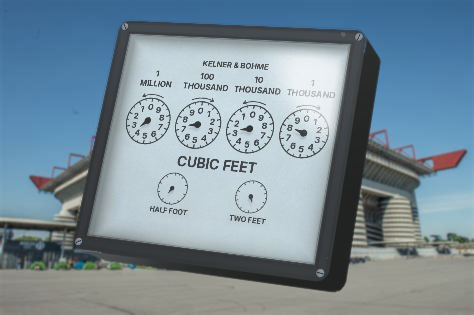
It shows 372800,ft³
